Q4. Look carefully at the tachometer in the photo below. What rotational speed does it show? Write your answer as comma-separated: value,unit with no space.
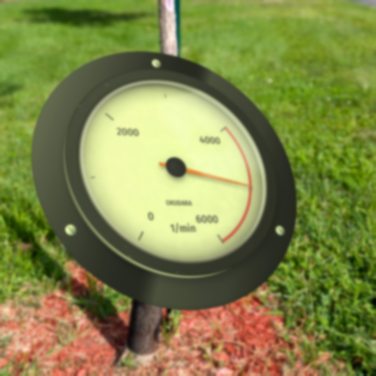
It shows 5000,rpm
